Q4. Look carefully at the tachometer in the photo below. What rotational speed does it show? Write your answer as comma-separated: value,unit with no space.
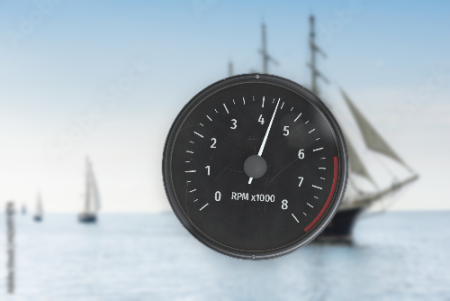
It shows 4375,rpm
